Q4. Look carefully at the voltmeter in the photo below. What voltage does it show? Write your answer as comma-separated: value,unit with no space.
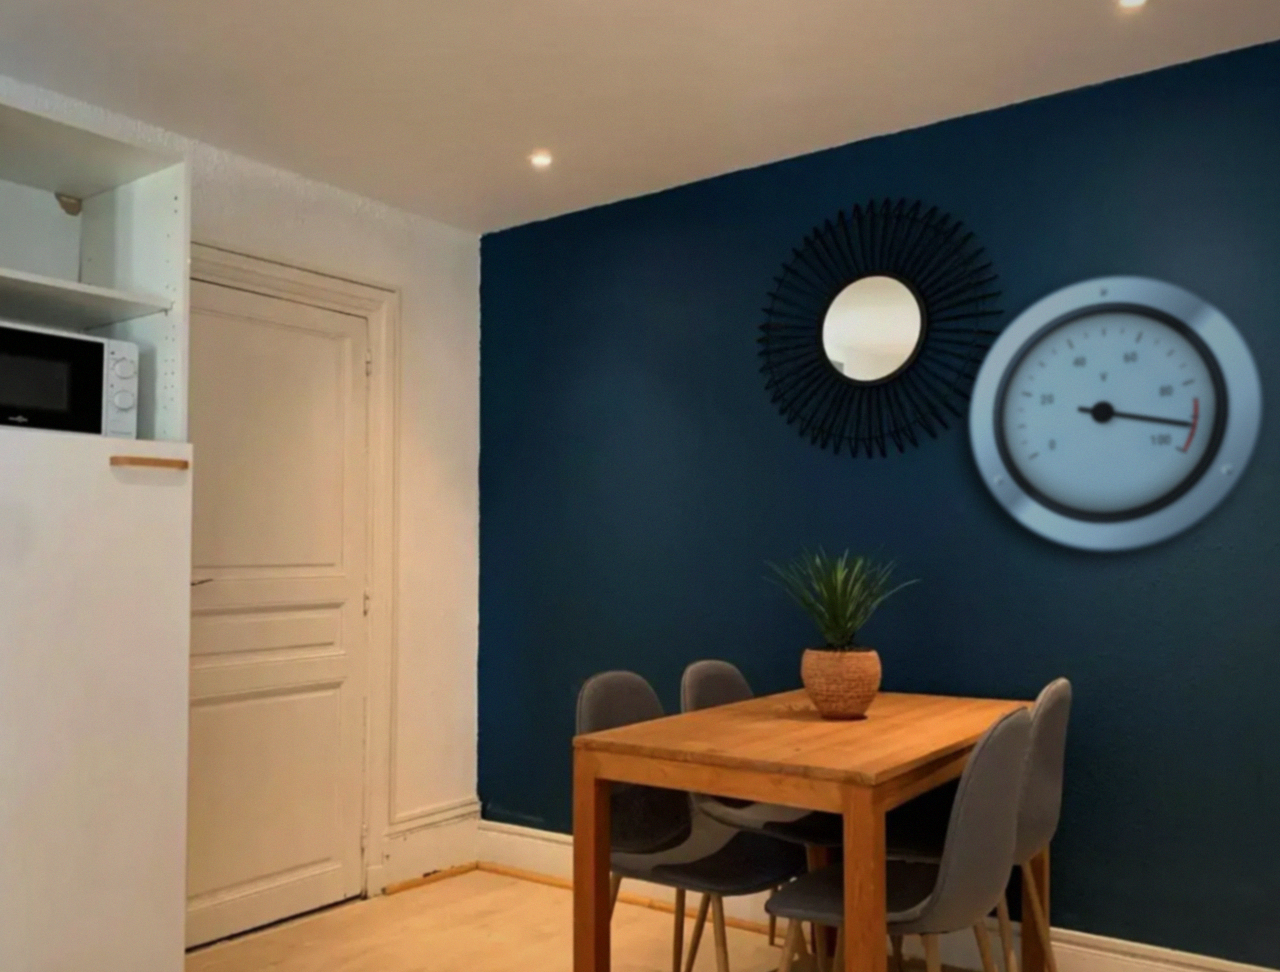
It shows 92.5,V
